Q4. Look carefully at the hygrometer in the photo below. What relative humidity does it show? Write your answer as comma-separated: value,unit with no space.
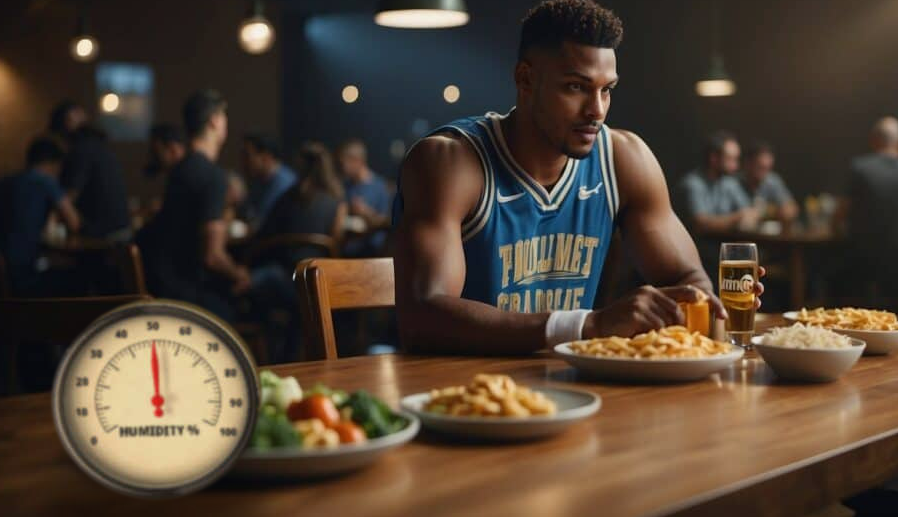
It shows 50,%
